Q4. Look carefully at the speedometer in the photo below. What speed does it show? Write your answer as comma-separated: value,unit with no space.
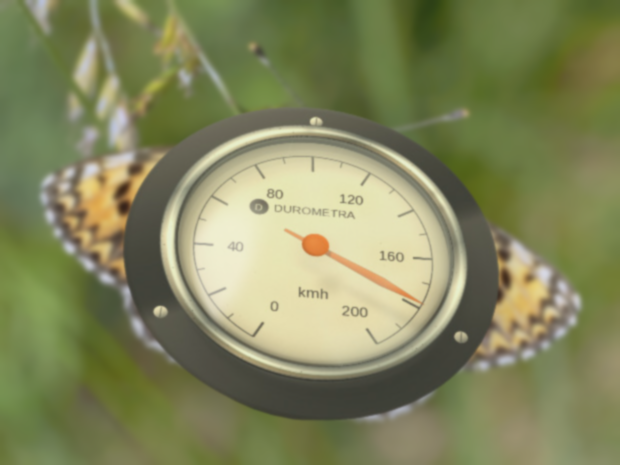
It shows 180,km/h
